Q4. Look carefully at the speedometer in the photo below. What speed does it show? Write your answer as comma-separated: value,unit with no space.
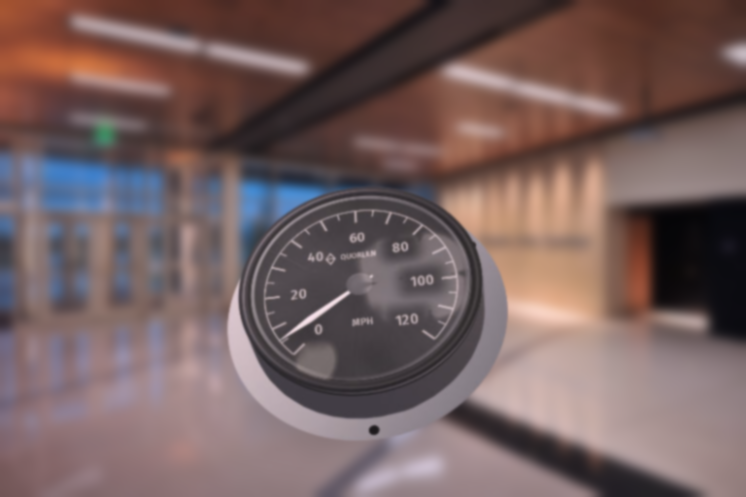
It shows 5,mph
